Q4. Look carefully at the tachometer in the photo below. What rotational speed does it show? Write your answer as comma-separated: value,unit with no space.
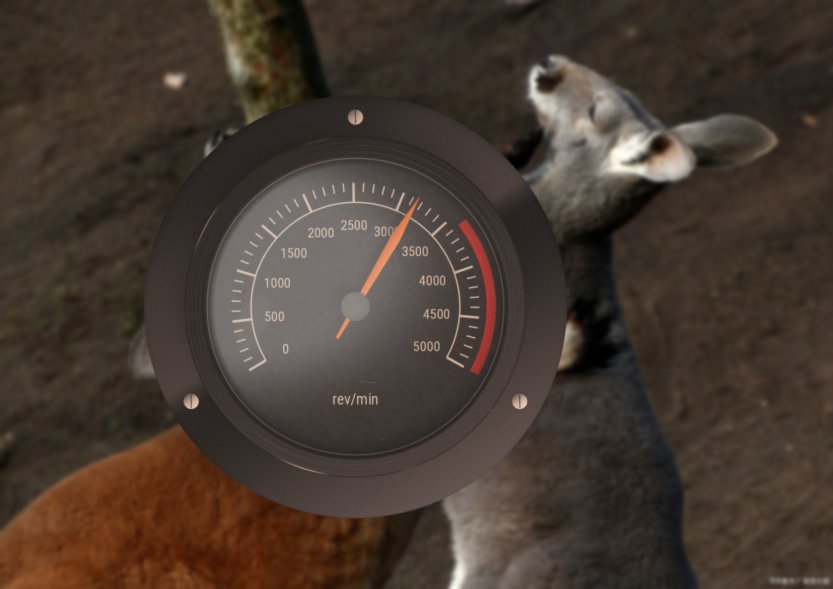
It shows 3150,rpm
